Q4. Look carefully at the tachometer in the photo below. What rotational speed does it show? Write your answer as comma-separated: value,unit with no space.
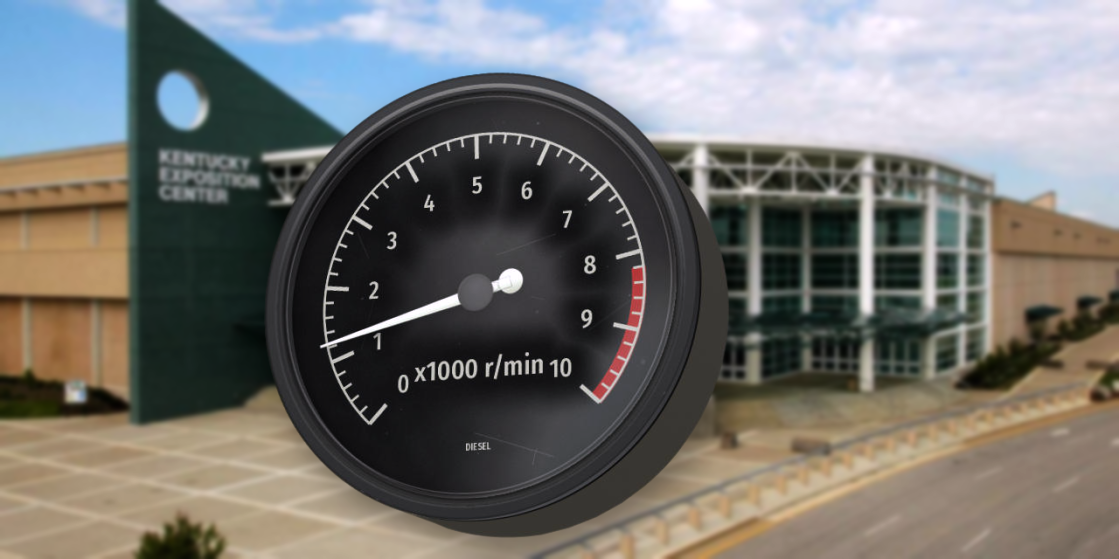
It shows 1200,rpm
